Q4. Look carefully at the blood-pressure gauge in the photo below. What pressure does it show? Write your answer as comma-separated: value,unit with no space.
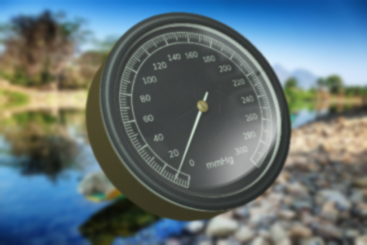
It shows 10,mmHg
